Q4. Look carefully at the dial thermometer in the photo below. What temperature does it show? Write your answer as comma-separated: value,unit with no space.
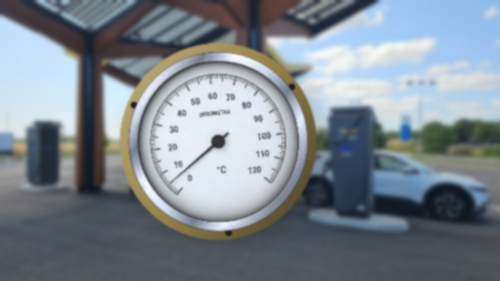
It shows 5,°C
